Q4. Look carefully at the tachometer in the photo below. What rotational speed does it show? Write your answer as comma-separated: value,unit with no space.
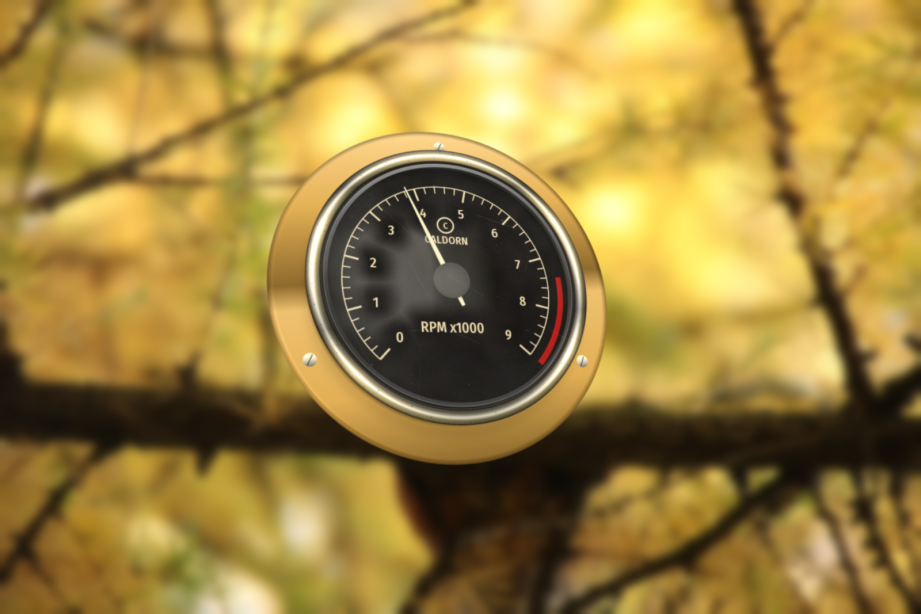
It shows 3800,rpm
